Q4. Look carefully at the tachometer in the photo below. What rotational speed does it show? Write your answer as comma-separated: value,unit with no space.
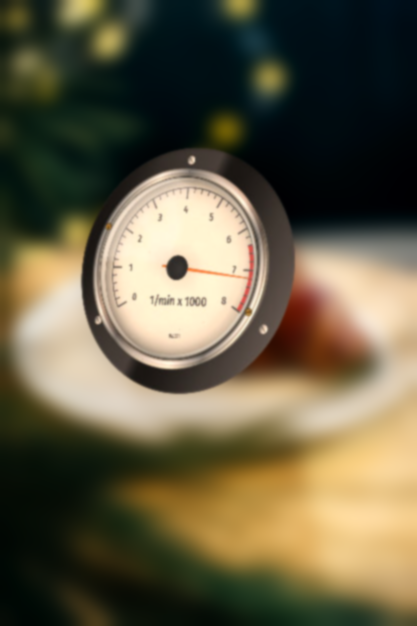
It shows 7200,rpm
